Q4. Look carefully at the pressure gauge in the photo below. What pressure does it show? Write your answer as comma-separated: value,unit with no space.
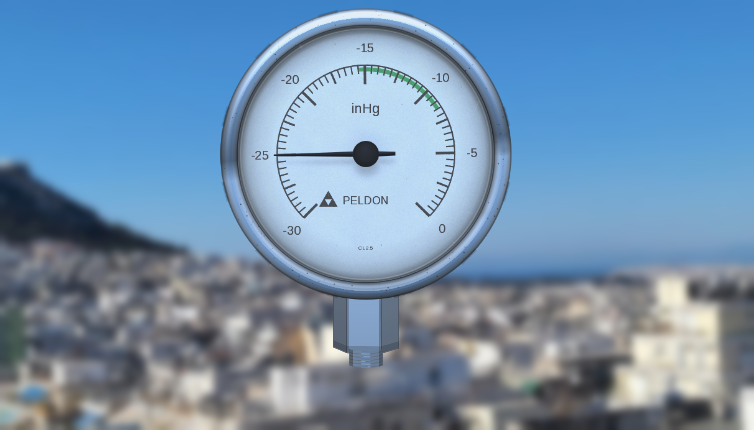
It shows -25,inHg
